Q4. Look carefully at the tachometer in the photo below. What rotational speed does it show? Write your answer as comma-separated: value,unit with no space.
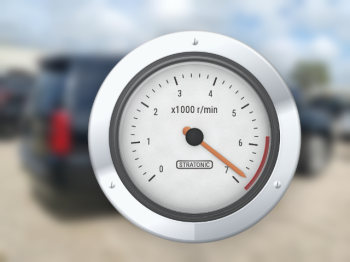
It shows 6800,rpm
